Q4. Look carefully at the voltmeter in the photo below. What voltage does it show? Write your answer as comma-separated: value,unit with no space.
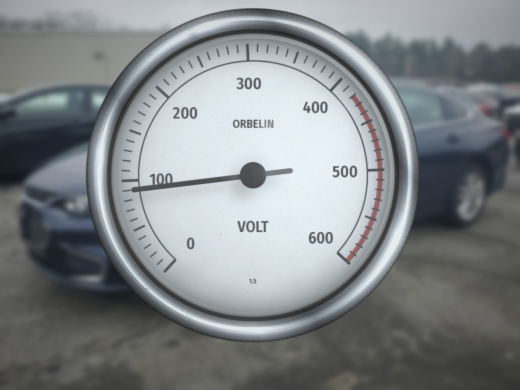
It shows 90,V
